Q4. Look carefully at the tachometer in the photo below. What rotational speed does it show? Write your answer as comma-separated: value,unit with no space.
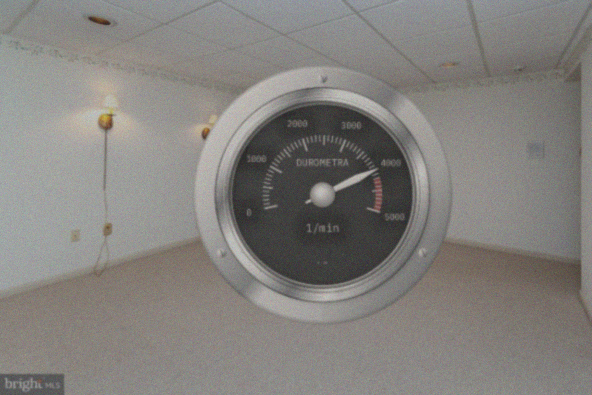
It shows 4000,rpm
